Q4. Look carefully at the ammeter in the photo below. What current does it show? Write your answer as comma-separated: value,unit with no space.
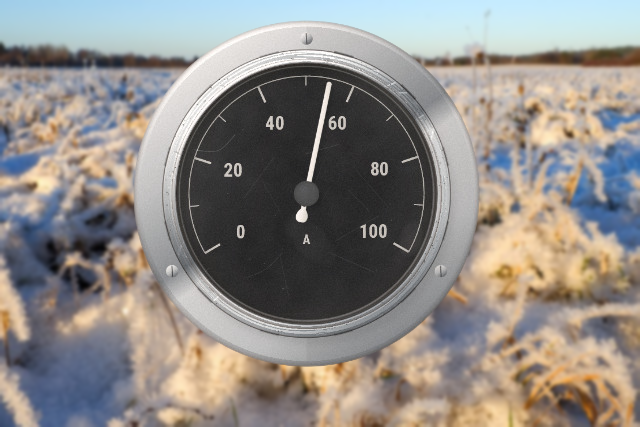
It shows 55,A
